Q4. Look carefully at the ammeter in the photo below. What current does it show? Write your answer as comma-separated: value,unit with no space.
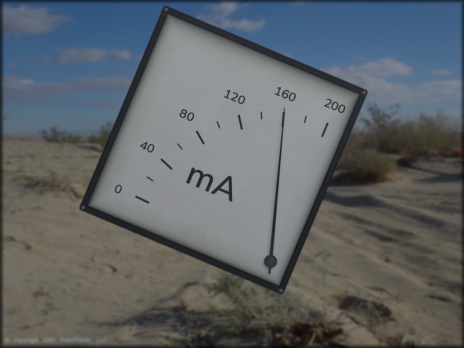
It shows 160,mA
